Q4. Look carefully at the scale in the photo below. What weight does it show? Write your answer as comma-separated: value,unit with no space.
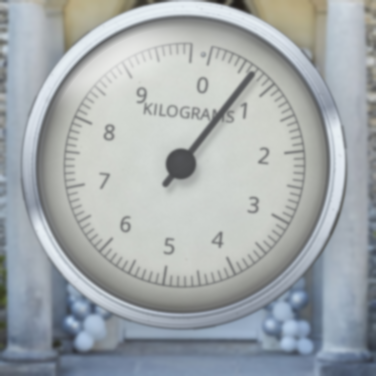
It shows 0.7,kg
